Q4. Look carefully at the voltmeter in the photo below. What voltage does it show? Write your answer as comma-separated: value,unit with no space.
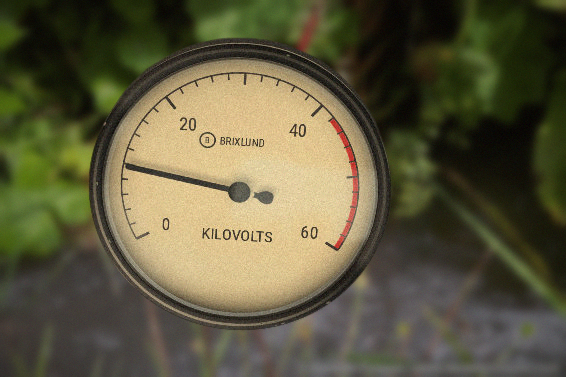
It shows 10,kV
